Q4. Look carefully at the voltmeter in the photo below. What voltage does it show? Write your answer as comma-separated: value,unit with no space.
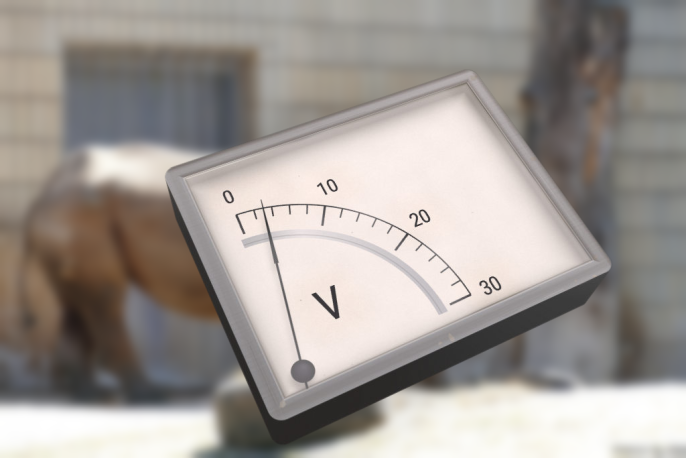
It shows 3,V
